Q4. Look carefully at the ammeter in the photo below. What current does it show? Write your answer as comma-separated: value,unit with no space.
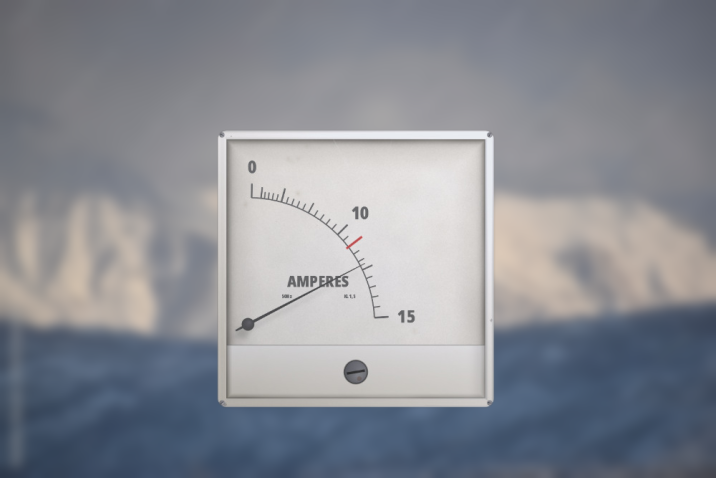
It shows 12.25,A
